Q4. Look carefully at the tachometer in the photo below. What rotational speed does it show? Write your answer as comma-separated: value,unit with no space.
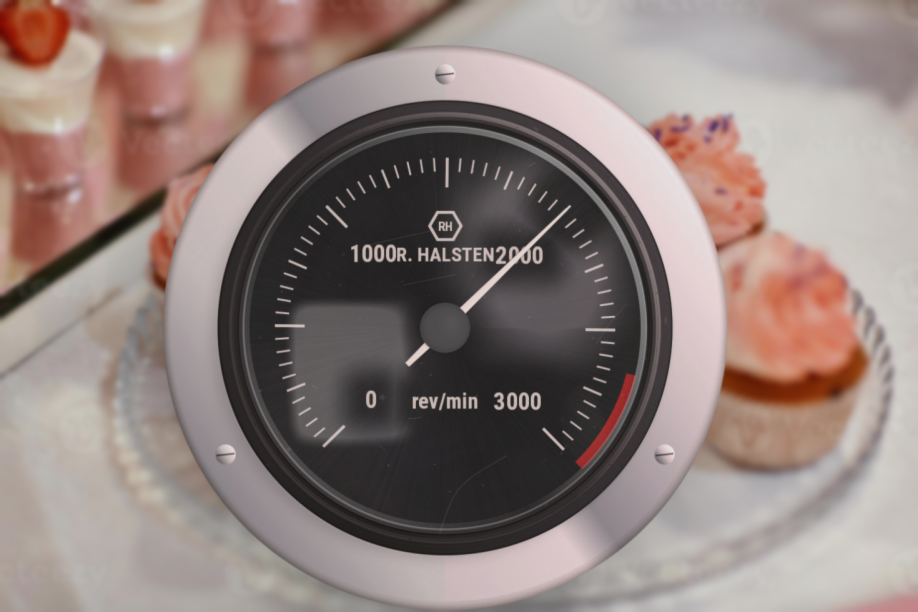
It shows 2000,rpm
